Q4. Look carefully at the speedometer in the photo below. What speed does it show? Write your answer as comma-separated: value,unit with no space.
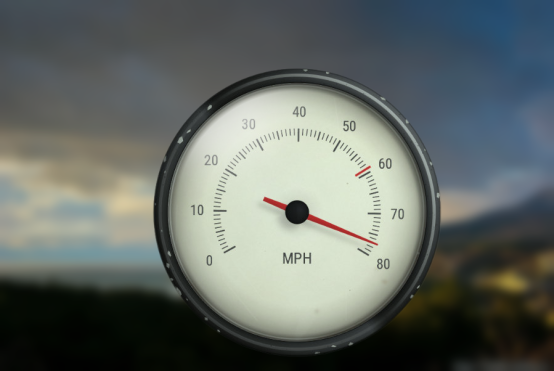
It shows 77,mph
